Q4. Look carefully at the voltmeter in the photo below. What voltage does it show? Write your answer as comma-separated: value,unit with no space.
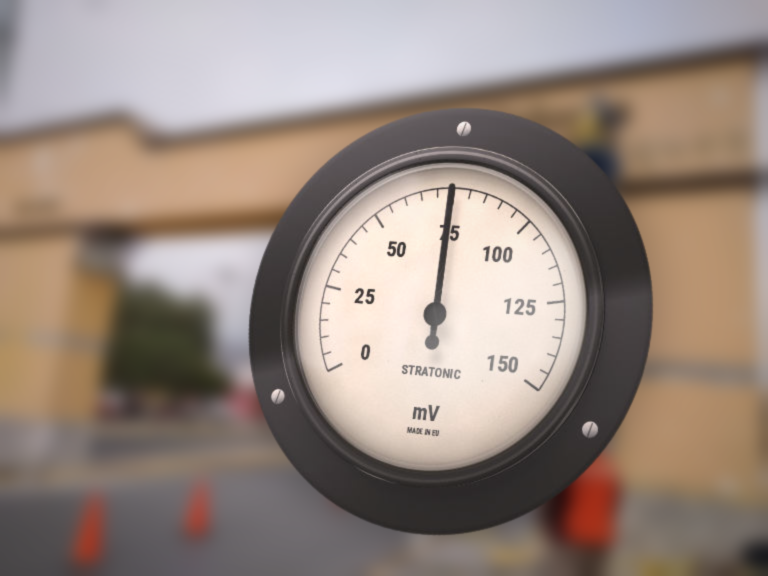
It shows 75,mV
